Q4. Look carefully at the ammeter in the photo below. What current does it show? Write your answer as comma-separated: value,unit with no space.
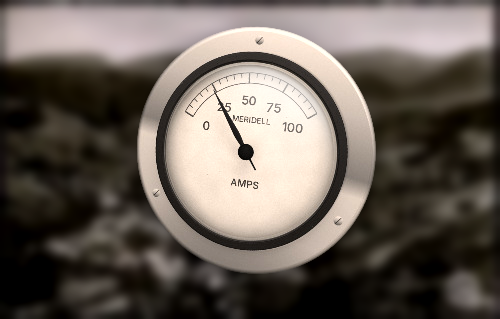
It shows 25,A
